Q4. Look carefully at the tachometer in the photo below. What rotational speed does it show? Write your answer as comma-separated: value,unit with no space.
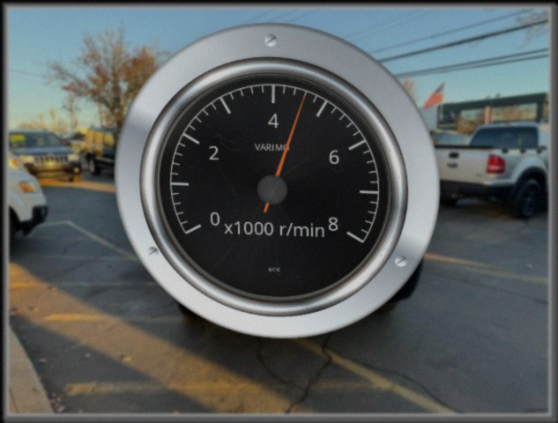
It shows 4600,rpm
